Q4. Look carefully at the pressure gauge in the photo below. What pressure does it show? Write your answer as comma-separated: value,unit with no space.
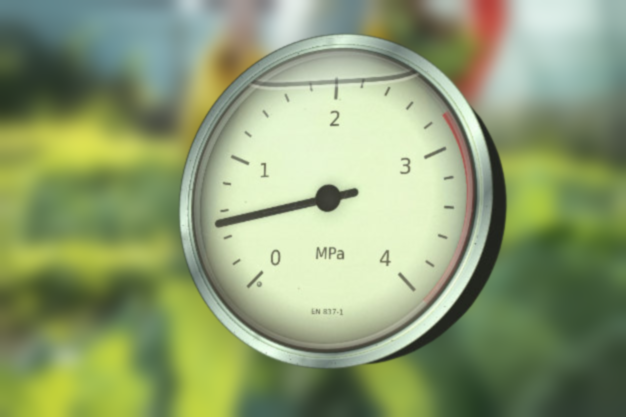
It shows 0.5,MPa
